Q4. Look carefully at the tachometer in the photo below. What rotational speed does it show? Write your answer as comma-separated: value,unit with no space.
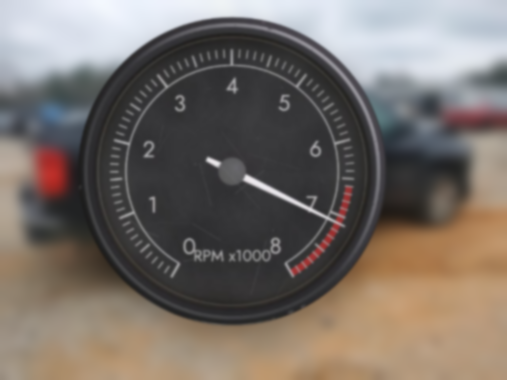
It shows 7100,rpm
